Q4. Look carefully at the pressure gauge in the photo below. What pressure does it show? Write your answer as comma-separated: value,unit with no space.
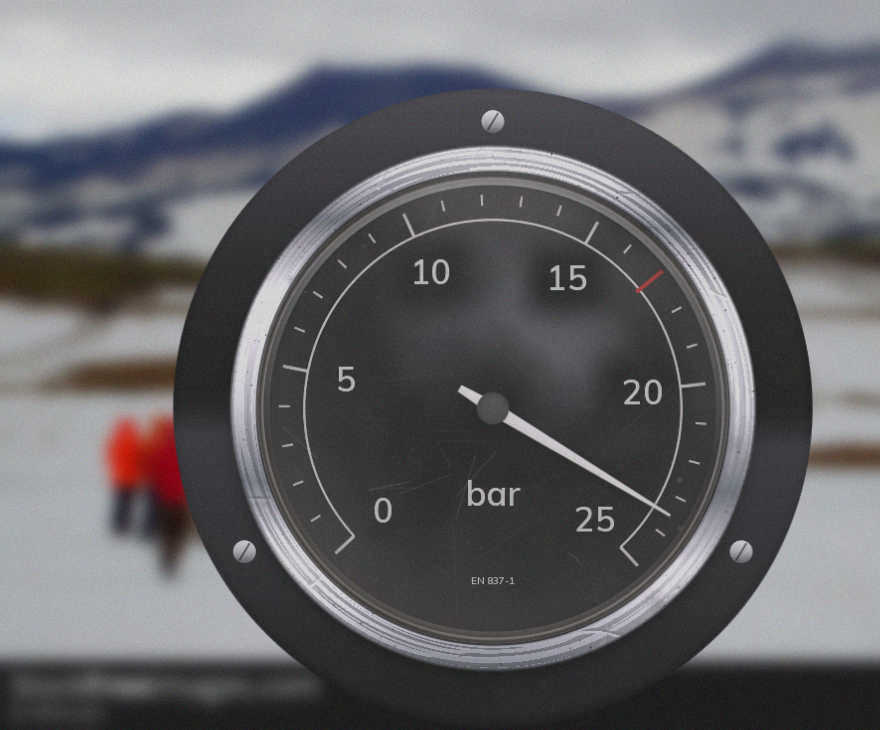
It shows 23.5,bar
